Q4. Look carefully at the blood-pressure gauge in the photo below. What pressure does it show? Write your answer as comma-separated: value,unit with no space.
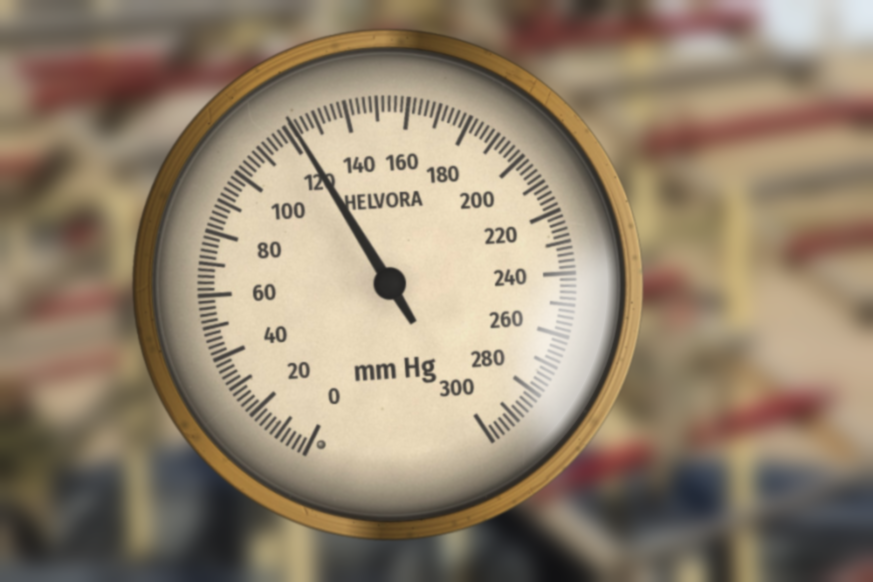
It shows 122,mmHg
